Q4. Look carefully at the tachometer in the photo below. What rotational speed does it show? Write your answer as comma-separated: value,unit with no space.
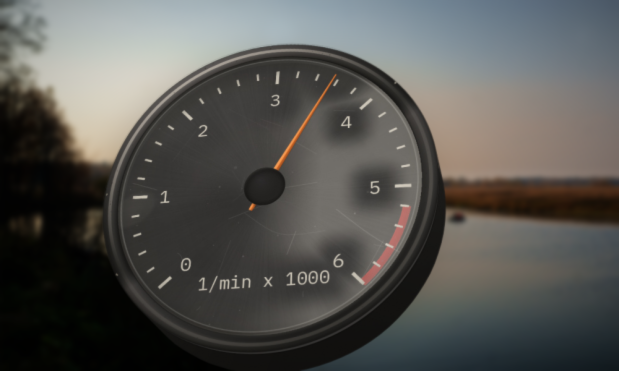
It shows 3600,rpm
